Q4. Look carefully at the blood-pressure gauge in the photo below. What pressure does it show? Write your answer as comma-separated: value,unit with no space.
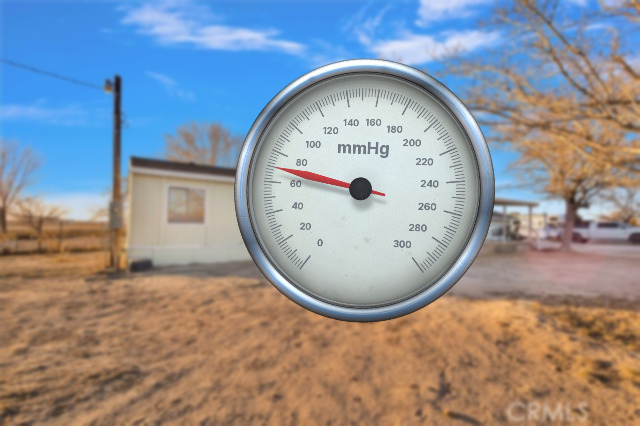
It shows 70,mmHg
